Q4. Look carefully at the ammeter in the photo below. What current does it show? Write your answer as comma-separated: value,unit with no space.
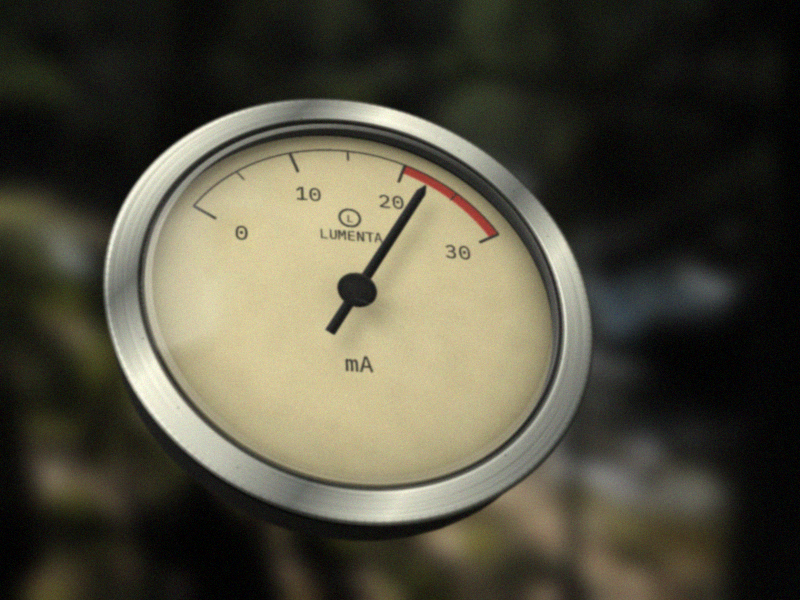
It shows 22.5,mA
